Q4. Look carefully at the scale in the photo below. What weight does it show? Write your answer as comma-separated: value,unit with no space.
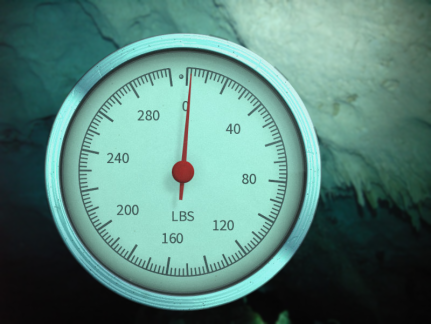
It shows 2,lb
